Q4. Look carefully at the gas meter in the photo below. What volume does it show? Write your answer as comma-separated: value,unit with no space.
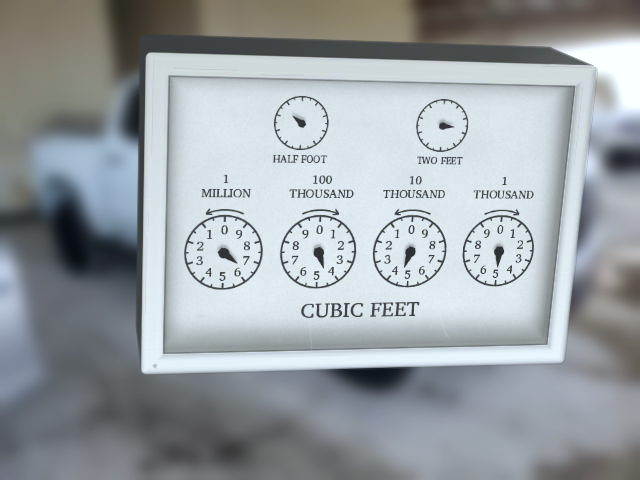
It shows 644500,ft³
